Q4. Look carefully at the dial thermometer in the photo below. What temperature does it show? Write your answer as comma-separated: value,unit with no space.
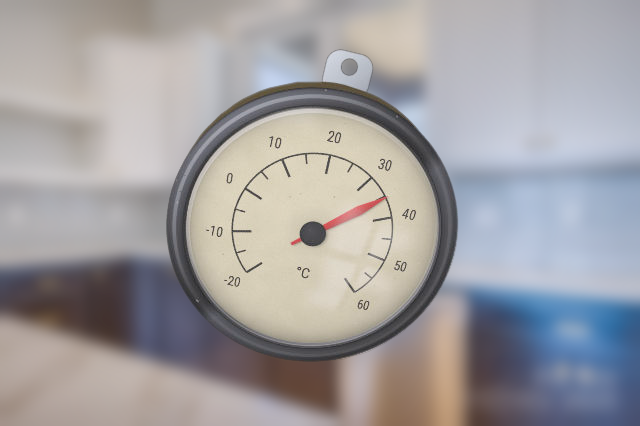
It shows 35,°C
